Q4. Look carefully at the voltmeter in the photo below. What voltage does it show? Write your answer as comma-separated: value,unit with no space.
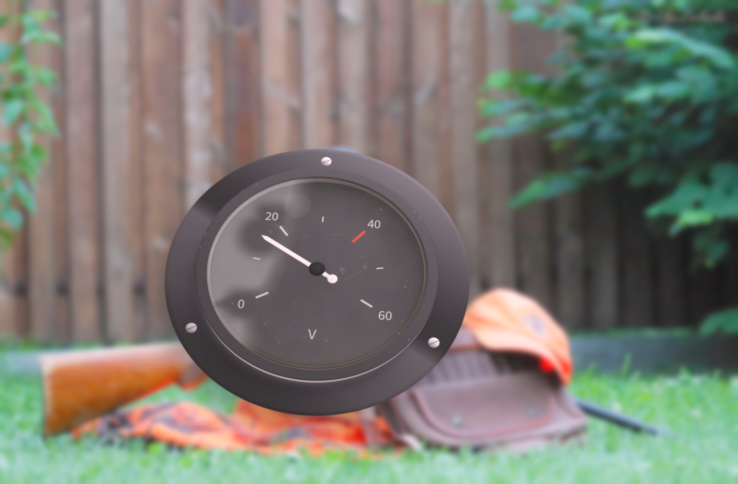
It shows 15,V
